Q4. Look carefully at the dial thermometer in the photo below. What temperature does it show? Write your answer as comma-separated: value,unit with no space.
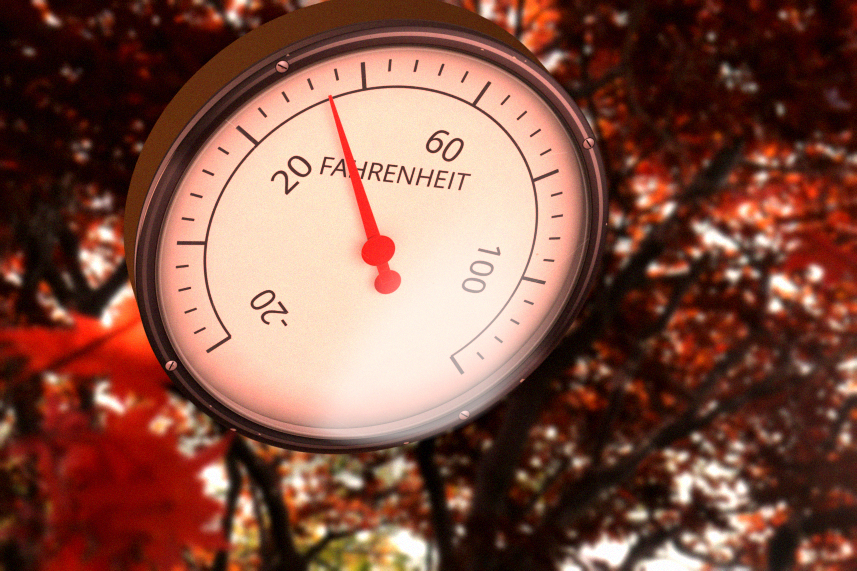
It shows 34,°F
